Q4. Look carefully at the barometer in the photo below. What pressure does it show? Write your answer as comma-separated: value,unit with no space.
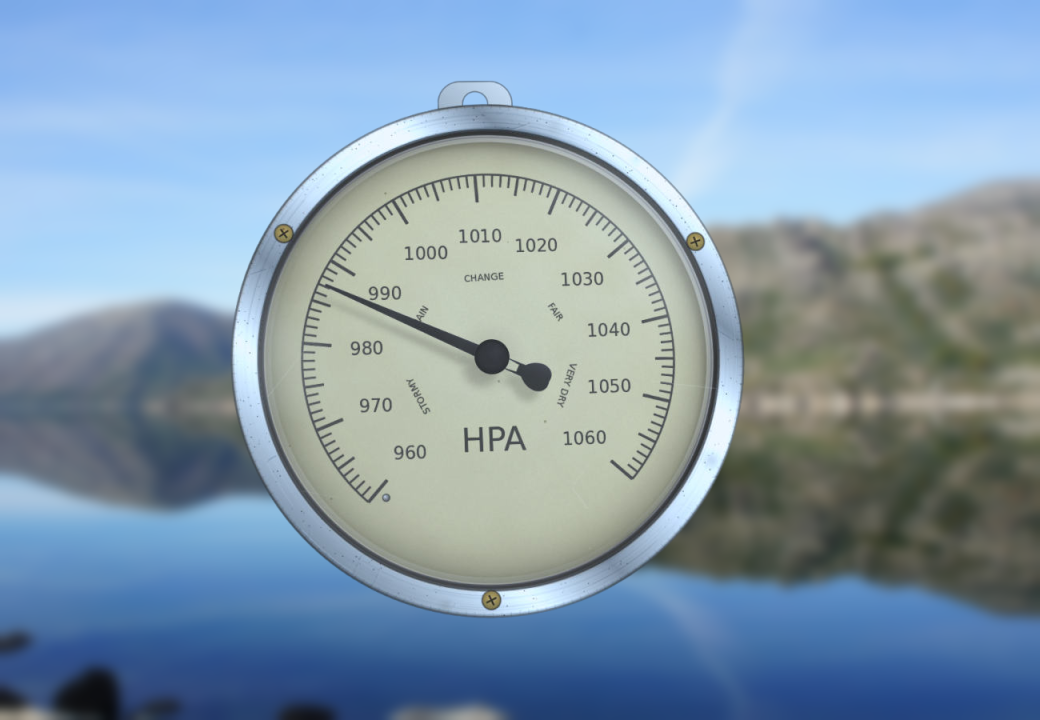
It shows 987,hPa
